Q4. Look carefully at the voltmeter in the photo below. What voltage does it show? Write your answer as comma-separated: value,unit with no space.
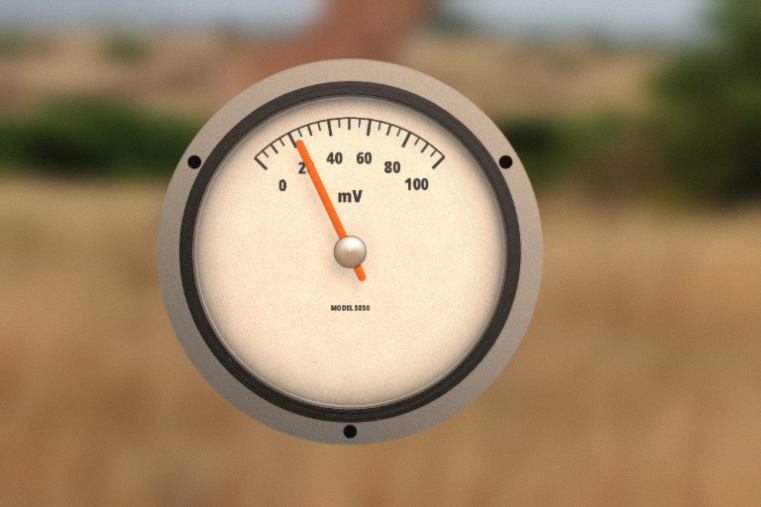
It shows 22.5,mV
